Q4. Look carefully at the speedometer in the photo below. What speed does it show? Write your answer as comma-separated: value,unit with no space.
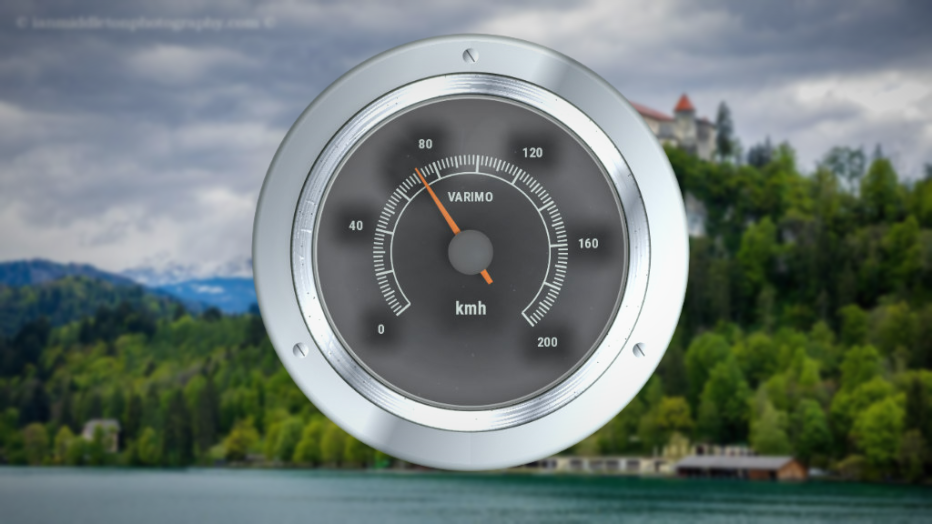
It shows 72,km/h
